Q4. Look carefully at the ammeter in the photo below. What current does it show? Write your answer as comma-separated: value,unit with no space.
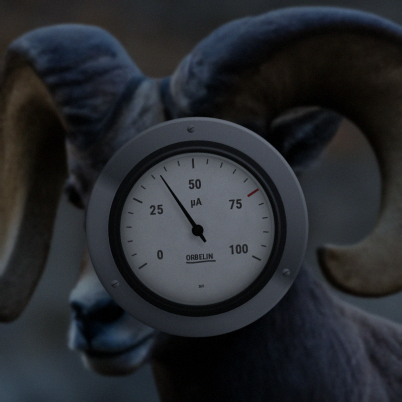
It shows 37.5,µA
